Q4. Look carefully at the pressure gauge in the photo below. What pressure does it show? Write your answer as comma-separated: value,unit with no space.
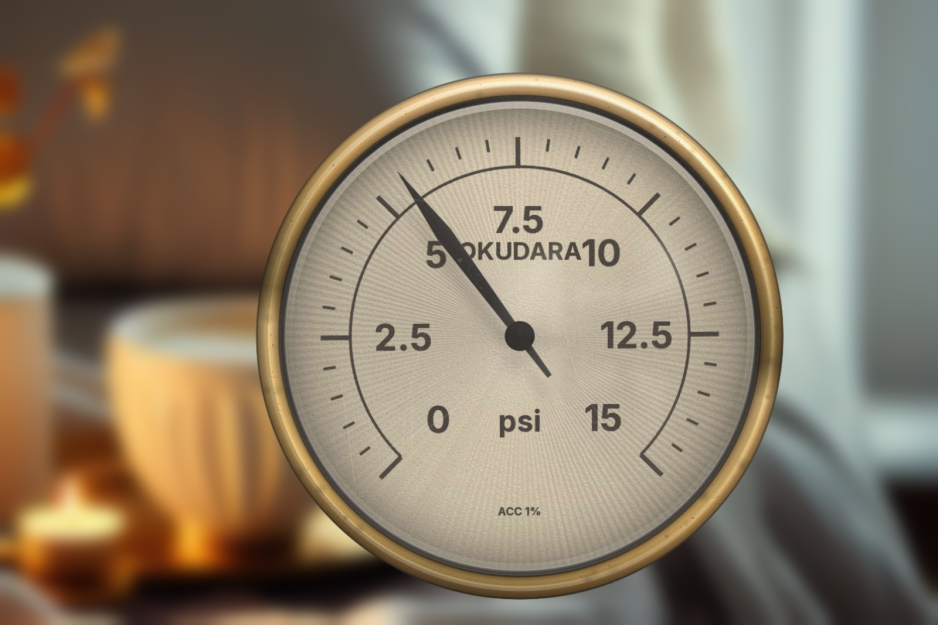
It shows 5.5,psi
